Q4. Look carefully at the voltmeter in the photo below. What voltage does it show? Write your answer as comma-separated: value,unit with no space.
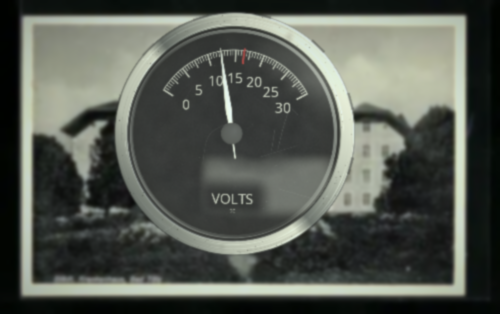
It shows 12.5,V
